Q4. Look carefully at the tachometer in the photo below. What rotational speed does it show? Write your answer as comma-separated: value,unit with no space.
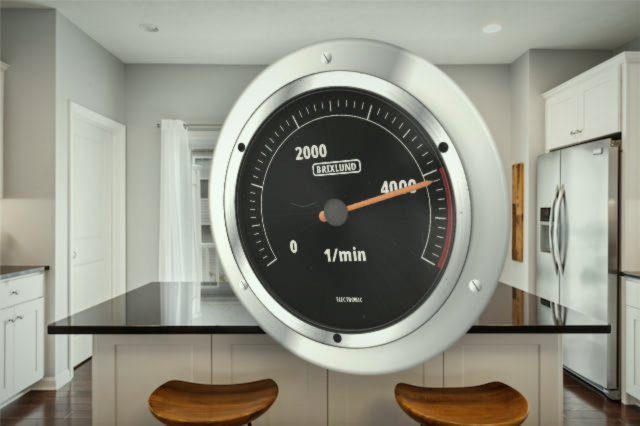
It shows 4100,rpm
